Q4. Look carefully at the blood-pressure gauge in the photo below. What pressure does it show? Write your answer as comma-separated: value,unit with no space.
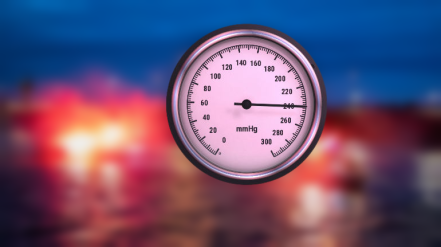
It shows 240,mmHg
